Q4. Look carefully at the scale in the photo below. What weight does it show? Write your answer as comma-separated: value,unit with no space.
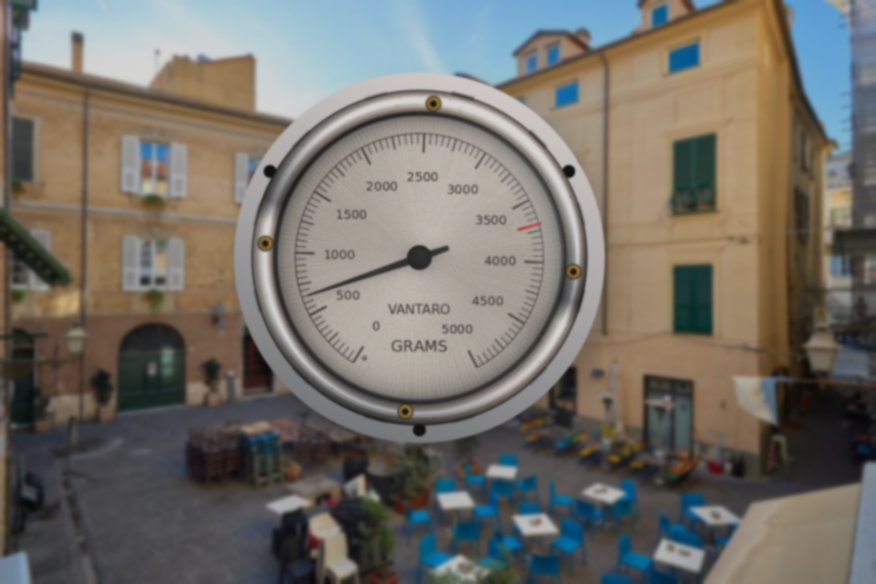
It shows 650,g
